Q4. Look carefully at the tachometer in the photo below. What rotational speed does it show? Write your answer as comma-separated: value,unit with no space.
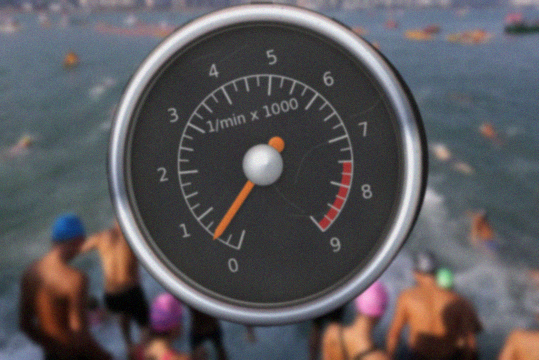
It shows 500,rpm
